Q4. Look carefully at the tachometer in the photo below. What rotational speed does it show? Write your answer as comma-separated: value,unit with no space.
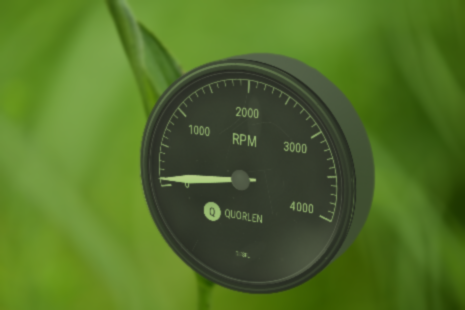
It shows 100,rpm
